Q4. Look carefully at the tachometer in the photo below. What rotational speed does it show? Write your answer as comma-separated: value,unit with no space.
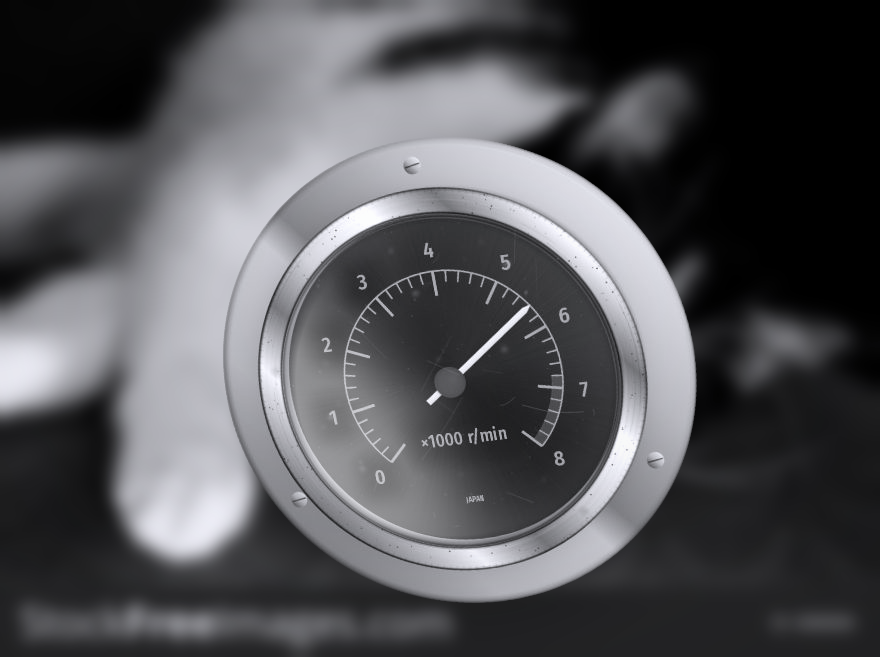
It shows 5600,rpm
